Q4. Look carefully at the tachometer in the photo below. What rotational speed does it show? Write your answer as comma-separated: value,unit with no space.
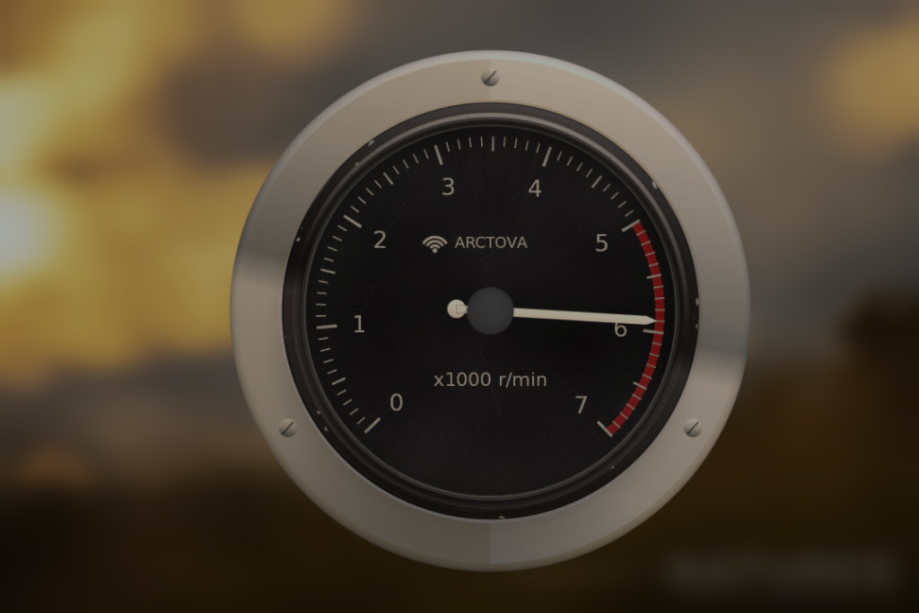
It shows 5900,rpm
